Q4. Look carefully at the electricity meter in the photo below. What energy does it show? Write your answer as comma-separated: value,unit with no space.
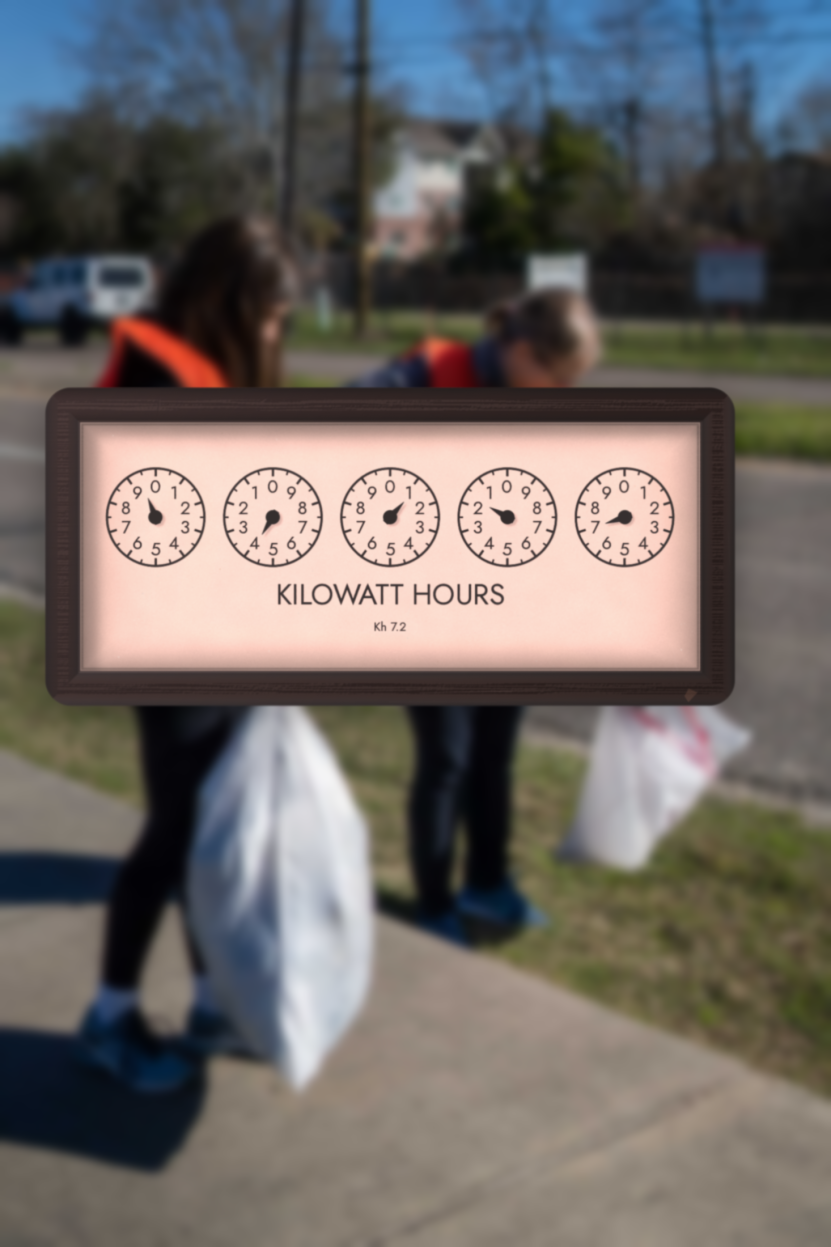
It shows 94117,kWh
